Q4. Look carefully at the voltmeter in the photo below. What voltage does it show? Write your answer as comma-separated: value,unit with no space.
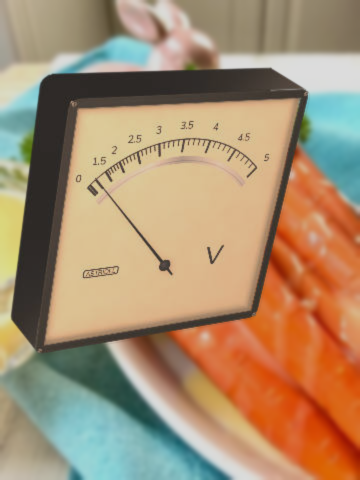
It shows 1,V
